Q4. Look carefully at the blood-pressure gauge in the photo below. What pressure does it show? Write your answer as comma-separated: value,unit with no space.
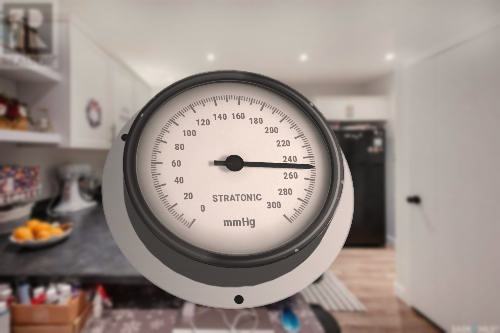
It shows 250,mmHg
